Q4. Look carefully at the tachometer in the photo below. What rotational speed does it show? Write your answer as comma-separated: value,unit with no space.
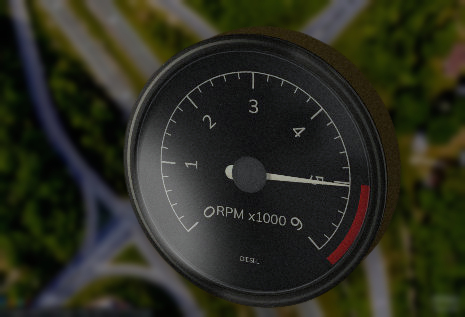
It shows 5000,rpm
